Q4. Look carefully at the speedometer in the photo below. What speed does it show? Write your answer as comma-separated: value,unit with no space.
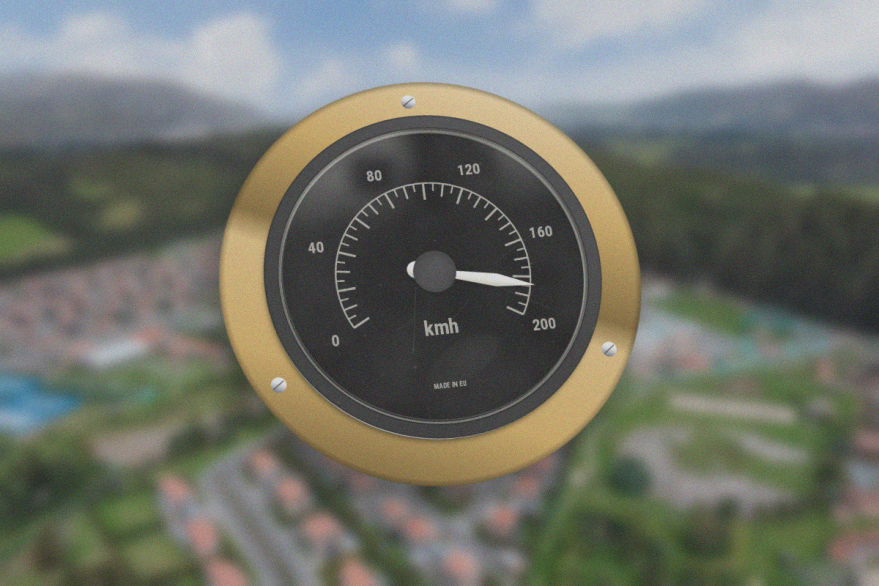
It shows 185,km/h
